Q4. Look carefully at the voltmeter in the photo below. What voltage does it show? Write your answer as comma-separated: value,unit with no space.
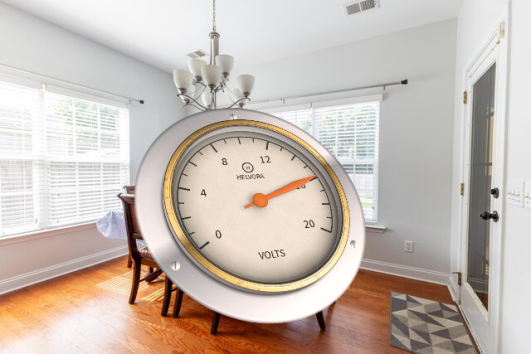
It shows 16,V
